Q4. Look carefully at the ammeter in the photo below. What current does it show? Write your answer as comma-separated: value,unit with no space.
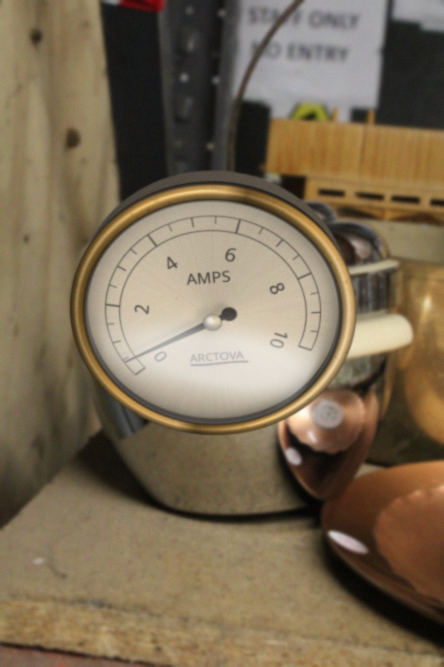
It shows 0.5,A
